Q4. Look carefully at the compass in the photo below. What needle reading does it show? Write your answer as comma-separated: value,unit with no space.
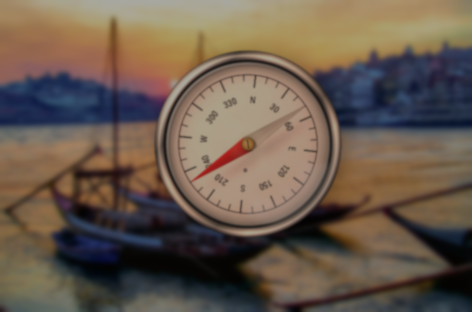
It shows 230,°
